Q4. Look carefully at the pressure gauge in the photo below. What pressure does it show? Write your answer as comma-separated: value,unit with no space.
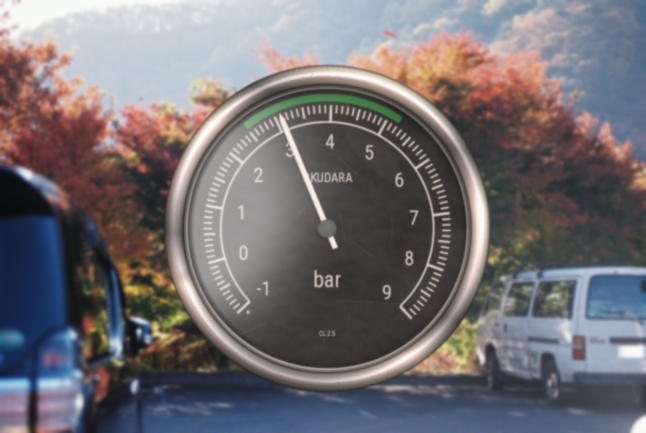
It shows 3.1,bar
